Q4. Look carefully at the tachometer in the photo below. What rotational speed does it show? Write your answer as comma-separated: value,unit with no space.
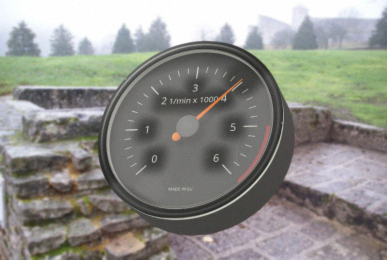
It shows 4000,rpm
